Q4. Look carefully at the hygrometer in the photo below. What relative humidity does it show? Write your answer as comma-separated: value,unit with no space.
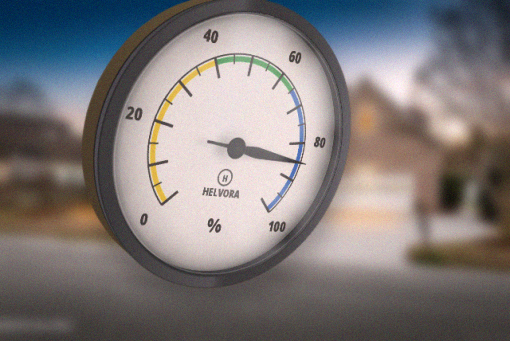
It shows 85,%
